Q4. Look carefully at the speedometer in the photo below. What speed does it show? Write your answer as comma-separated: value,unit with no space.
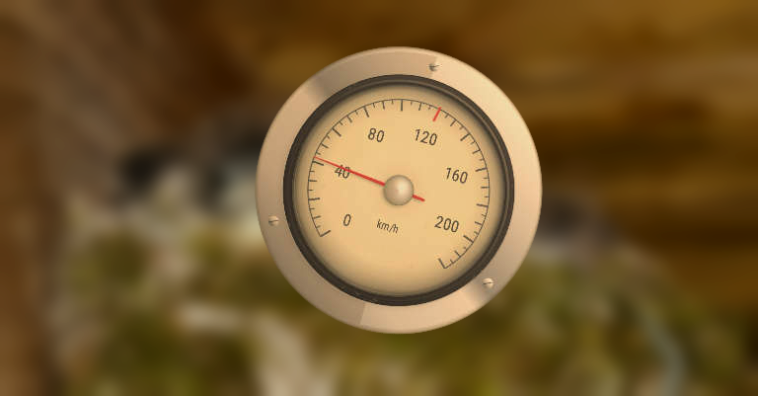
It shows 42.5,km/h
